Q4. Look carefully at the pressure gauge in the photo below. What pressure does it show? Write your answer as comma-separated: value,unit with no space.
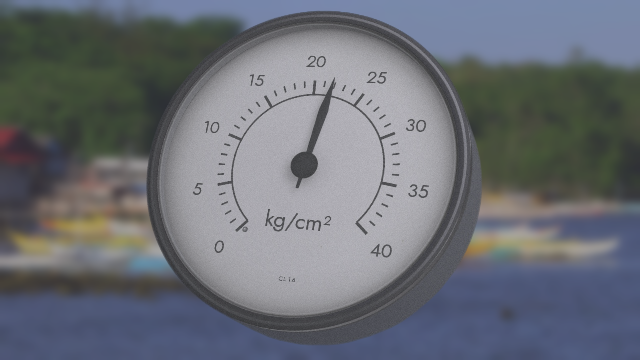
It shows 22,kg/cm²
